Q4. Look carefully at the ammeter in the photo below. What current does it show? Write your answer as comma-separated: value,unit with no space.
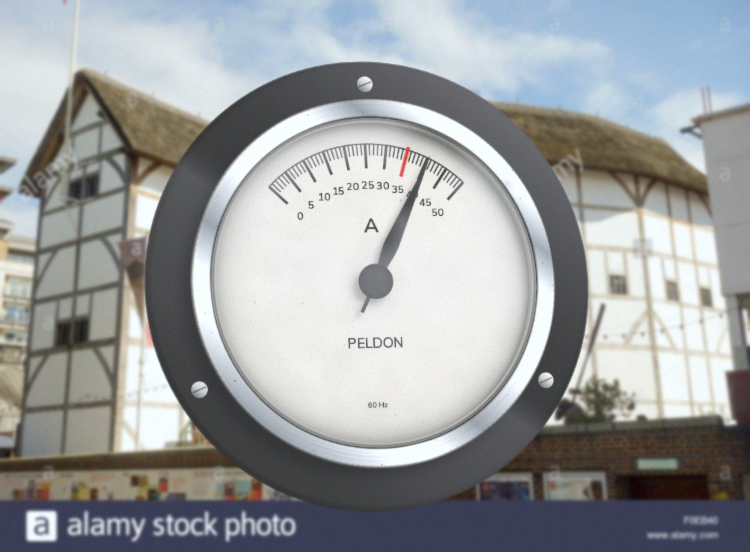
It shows 40,A
